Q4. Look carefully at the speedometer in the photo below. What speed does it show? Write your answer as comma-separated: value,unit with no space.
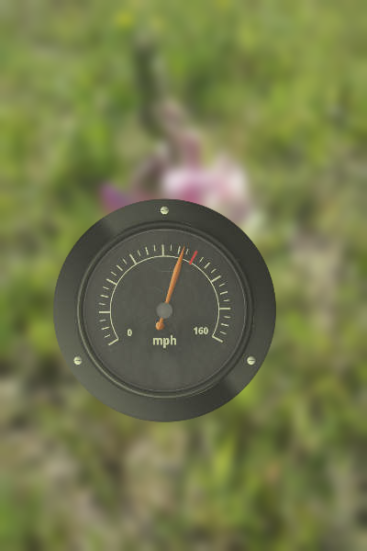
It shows 92.5,mph
